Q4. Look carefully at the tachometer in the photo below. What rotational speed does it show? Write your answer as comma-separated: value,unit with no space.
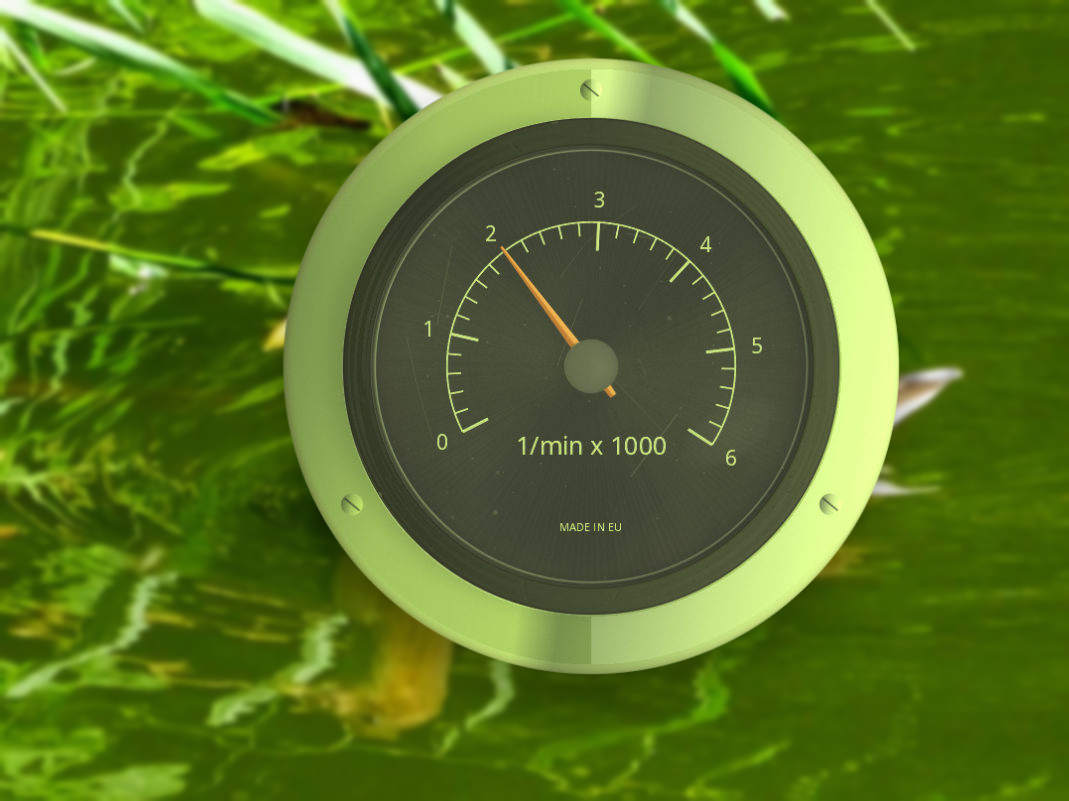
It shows 2000,rpm
